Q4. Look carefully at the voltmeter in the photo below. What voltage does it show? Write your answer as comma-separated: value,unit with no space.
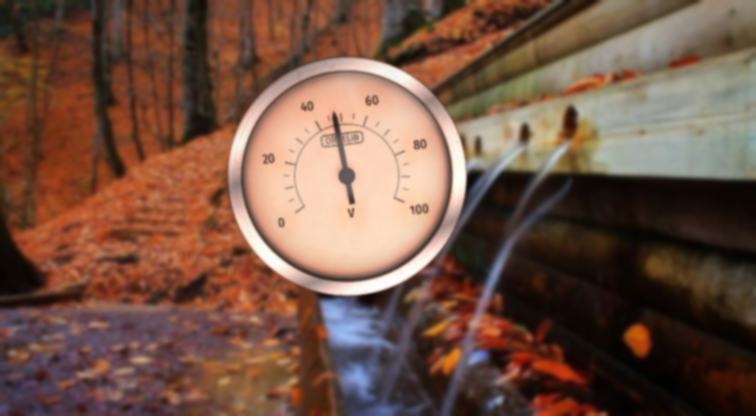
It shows 47.5,V
